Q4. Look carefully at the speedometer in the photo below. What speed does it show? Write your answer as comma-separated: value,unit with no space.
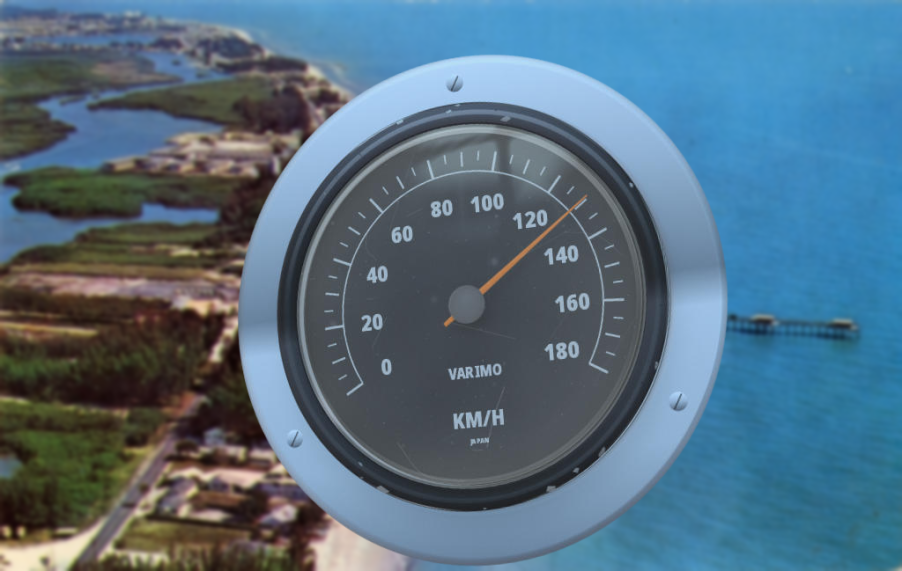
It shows 130,km/h
